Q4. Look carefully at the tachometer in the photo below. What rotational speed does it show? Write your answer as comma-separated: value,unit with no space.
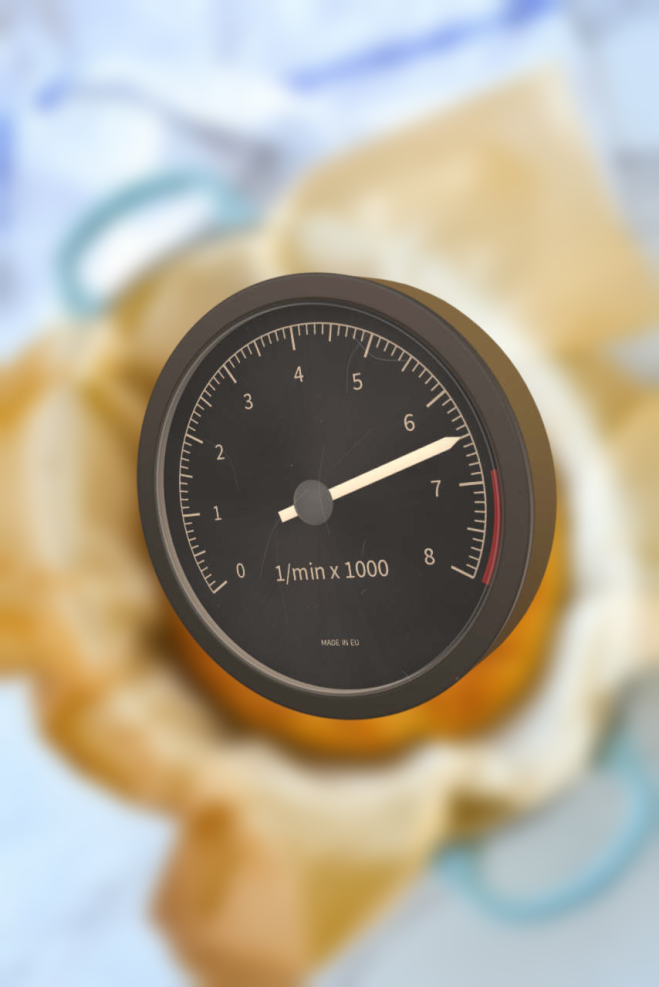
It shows 6500,rpm
